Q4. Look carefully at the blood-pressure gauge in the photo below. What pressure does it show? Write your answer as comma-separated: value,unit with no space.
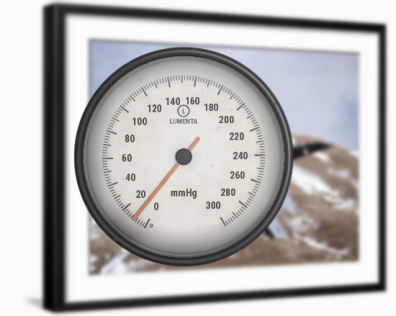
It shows 10,mmHg
